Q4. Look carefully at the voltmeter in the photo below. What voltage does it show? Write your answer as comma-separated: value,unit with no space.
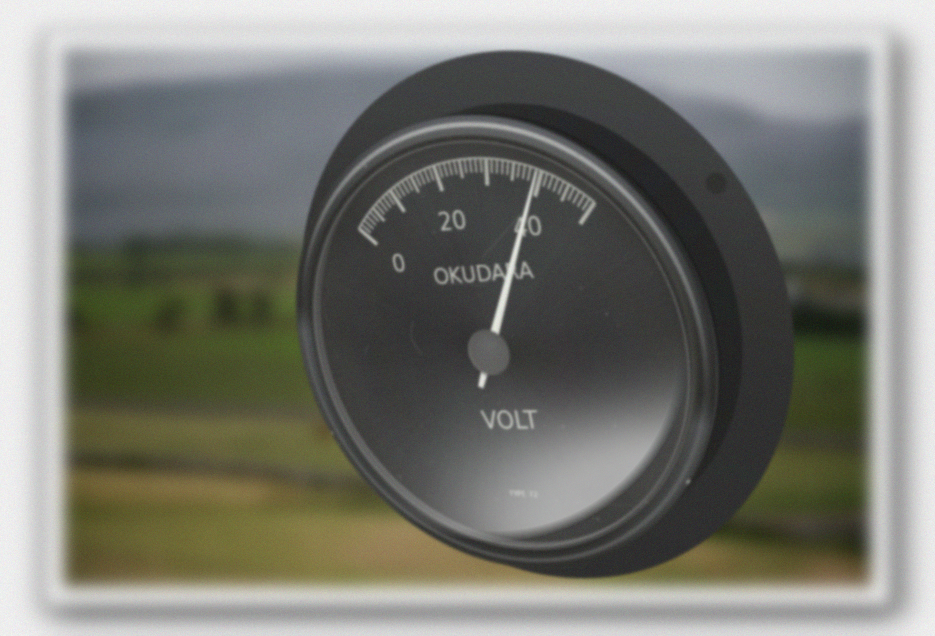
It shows 40,V
